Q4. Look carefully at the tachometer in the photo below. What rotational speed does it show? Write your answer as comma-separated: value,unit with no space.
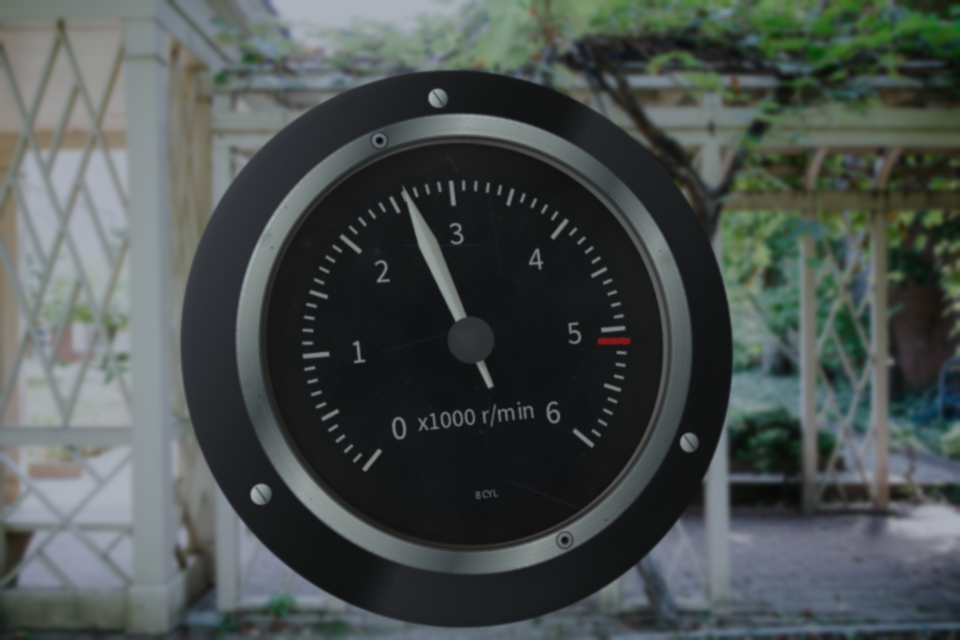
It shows 2600,rpm
